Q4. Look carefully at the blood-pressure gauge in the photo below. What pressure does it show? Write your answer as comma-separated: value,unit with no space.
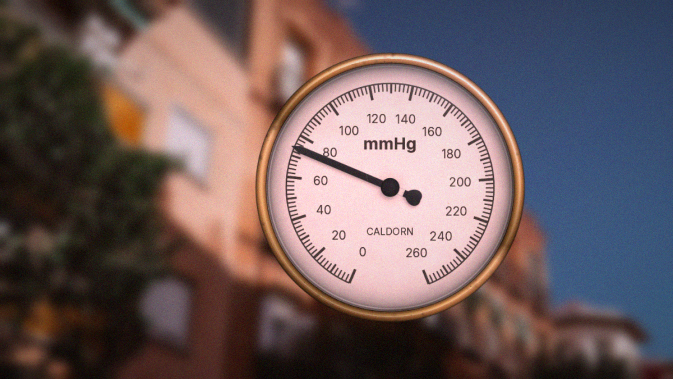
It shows 74,mmHg
